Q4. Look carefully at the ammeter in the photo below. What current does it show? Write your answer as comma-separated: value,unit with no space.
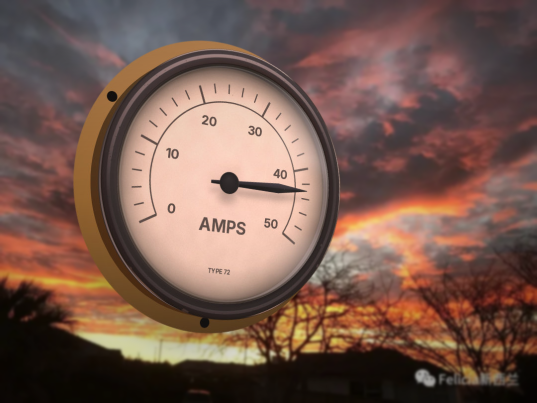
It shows 43,A
